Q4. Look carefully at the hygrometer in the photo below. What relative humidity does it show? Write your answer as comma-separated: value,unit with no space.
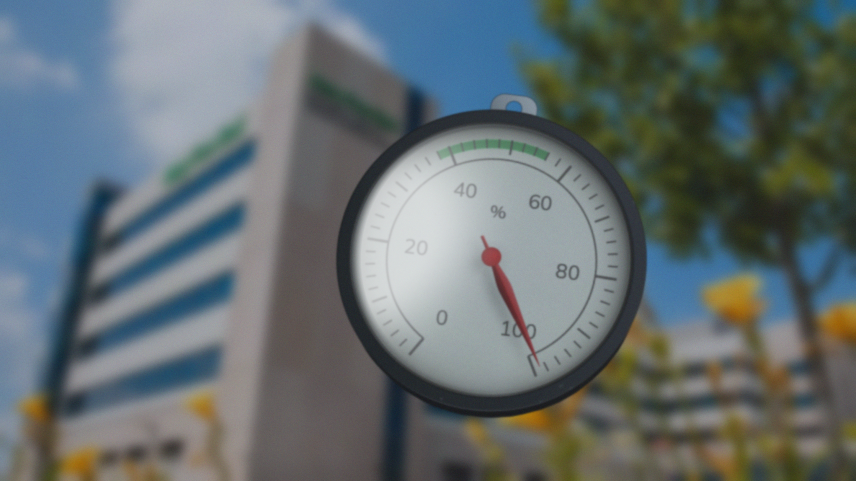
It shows 99,%
